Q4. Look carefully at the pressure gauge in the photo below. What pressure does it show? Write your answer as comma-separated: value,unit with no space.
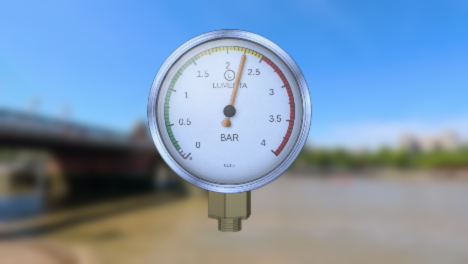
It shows 2.25,bar
